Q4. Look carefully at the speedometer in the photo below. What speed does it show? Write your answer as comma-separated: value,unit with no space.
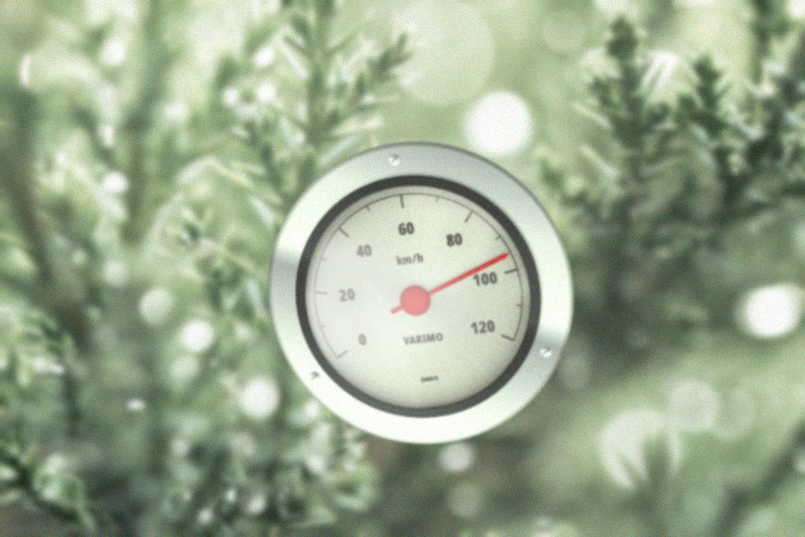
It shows 95,km/h
